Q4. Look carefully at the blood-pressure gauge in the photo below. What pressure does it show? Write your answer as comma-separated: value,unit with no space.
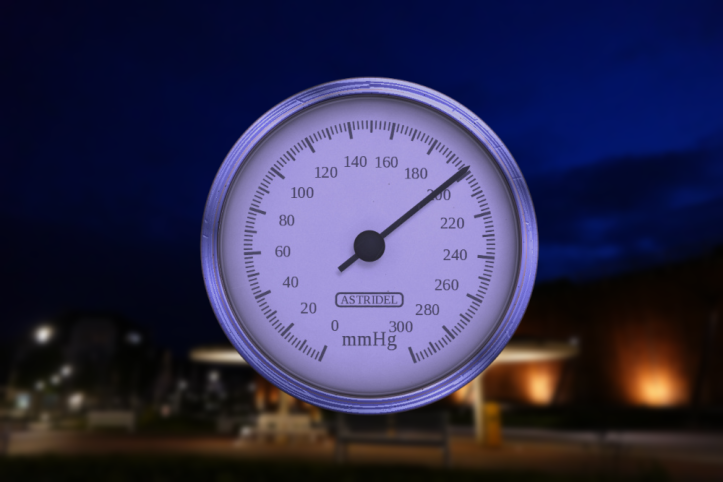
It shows 198,mmHg
